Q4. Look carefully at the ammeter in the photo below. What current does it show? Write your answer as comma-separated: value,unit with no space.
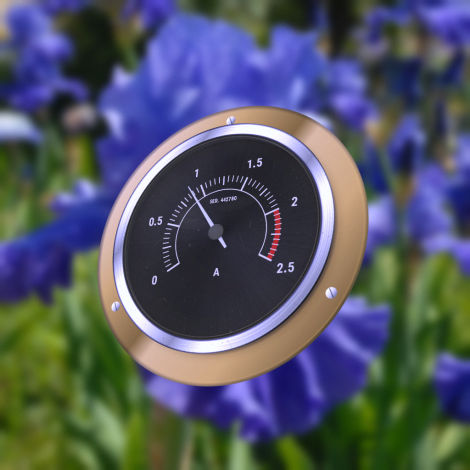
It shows 0.9,A
